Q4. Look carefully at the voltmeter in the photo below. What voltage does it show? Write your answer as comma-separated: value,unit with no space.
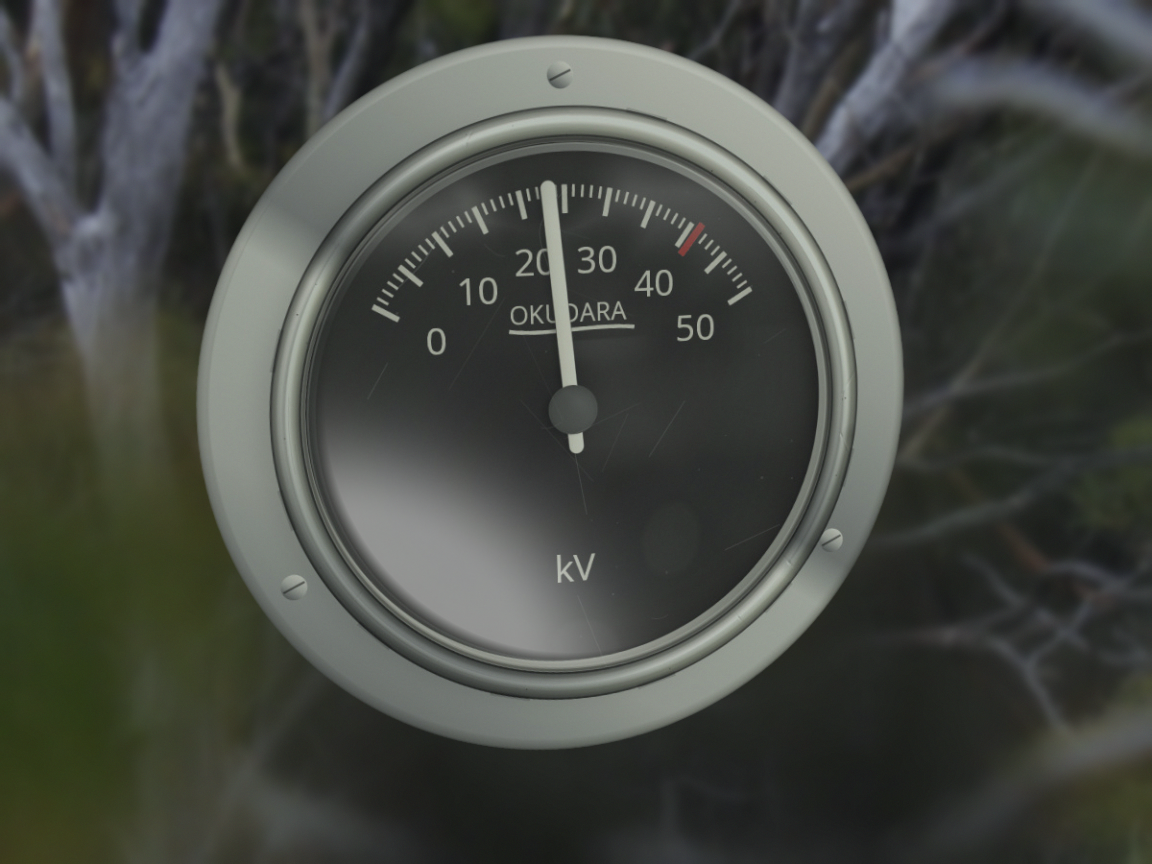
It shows 23,kV
